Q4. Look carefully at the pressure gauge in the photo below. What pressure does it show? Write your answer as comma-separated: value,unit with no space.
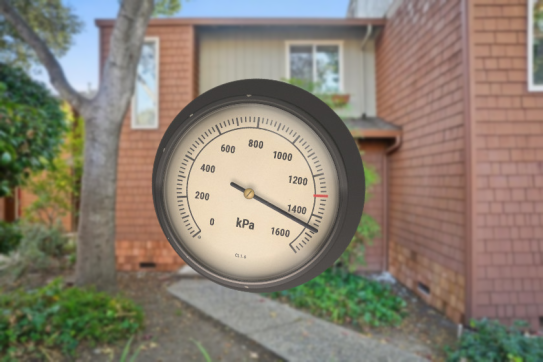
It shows 1460,kPa
